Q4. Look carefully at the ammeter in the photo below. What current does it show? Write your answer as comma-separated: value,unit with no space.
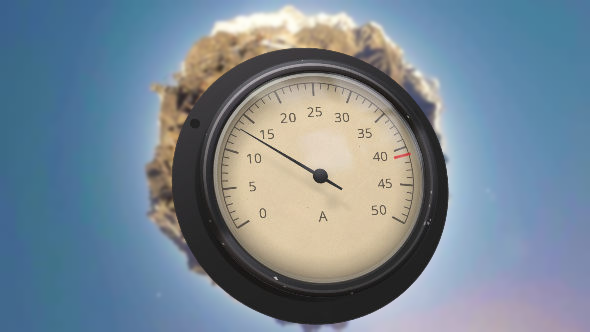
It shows 13,A
